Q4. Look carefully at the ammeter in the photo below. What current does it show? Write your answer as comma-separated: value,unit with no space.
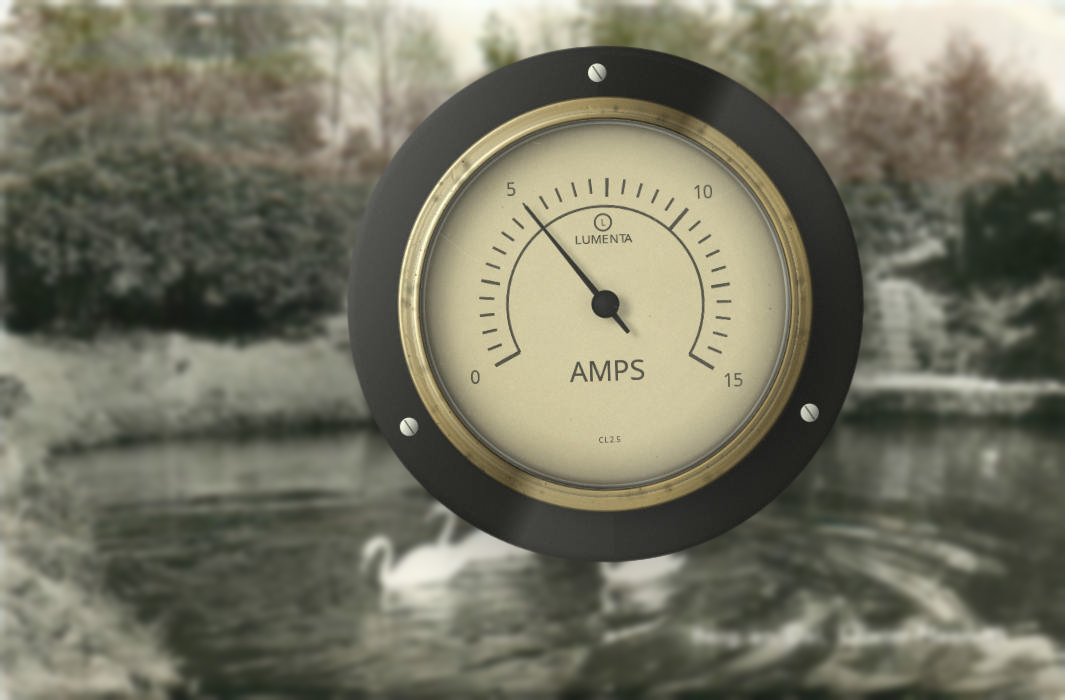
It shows 5,A
